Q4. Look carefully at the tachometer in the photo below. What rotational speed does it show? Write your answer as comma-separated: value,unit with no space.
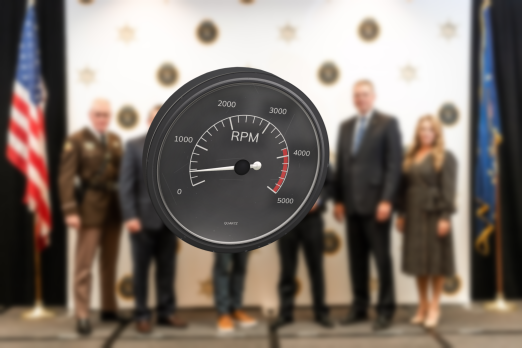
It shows 400,rpm
